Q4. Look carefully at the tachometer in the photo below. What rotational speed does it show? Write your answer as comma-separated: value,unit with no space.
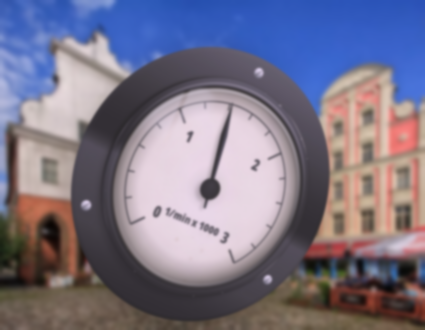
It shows 1400,rpm
